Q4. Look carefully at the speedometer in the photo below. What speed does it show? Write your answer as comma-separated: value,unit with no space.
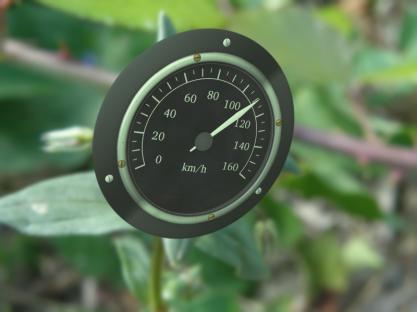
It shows 110,km/h
